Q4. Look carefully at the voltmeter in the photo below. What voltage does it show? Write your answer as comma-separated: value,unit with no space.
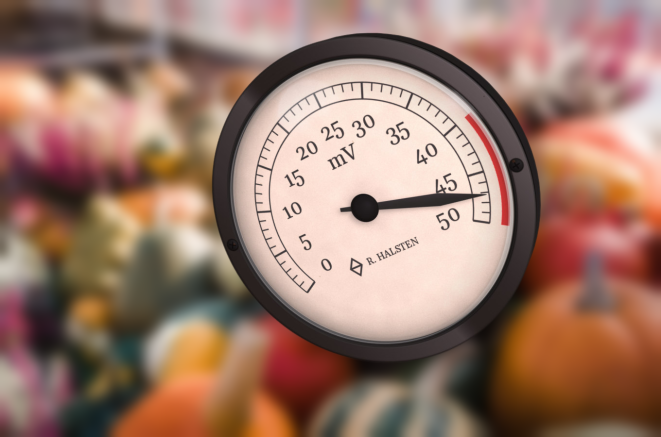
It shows 47,mV
